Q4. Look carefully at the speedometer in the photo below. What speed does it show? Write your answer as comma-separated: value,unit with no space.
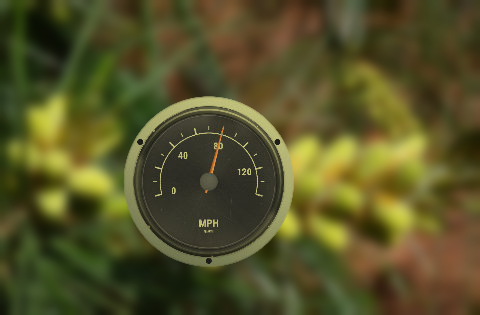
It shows 80,mph
